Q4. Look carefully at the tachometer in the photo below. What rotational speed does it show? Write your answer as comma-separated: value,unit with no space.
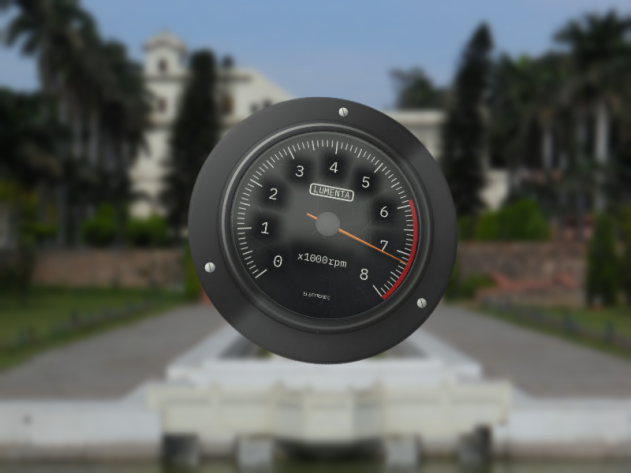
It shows 7200,rpm
